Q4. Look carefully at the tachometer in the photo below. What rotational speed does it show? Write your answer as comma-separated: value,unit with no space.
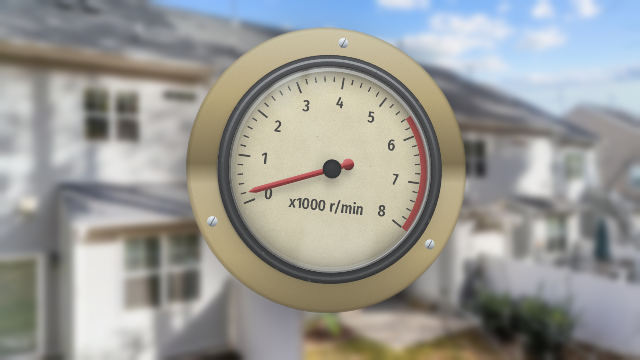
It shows 200,rpm
